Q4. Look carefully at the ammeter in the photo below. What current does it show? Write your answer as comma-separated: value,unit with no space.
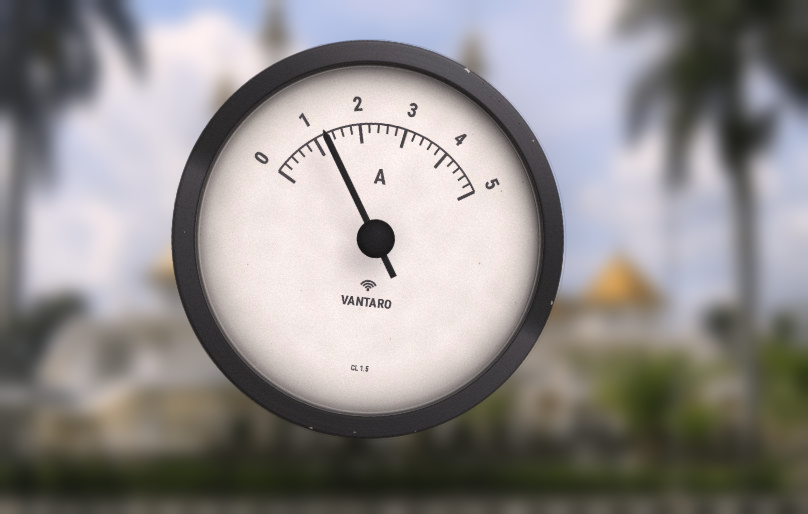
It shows 1.2,A
